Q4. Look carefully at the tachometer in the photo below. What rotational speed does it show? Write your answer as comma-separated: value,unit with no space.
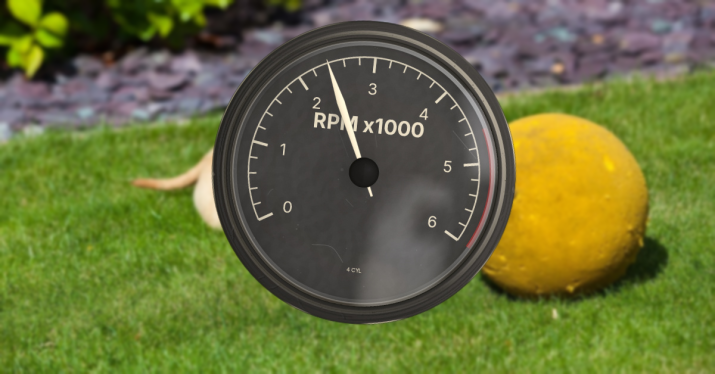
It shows 2400,rpm
